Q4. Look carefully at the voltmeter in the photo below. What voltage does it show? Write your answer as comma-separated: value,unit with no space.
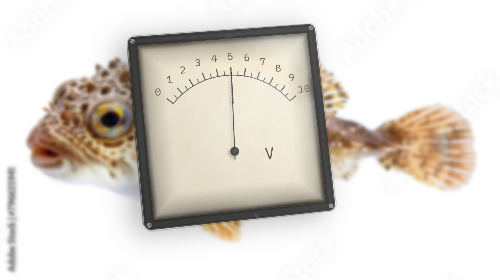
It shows 5,V
